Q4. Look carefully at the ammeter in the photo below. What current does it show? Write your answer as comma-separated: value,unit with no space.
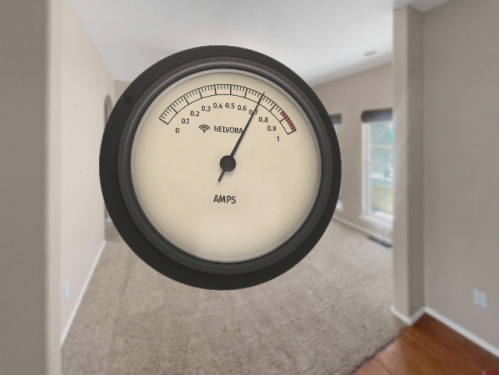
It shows 0.7,A
